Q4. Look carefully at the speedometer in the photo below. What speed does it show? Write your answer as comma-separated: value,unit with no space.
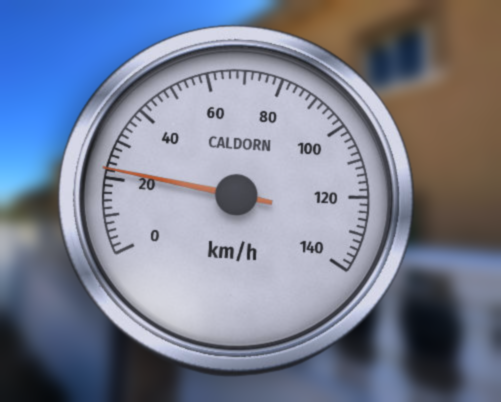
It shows 22,km/h
